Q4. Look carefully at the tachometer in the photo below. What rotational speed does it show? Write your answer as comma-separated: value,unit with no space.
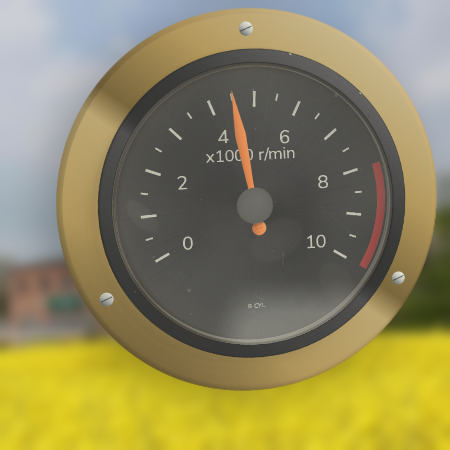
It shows 4500,rpm
